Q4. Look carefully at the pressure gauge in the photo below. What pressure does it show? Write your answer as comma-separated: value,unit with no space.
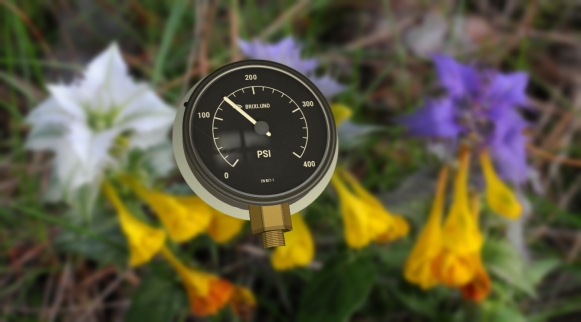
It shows 140,psi
